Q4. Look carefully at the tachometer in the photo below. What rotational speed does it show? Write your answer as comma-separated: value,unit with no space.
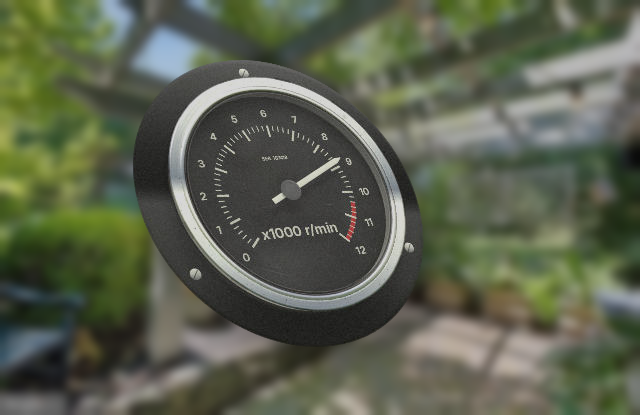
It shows 8800,rpm
